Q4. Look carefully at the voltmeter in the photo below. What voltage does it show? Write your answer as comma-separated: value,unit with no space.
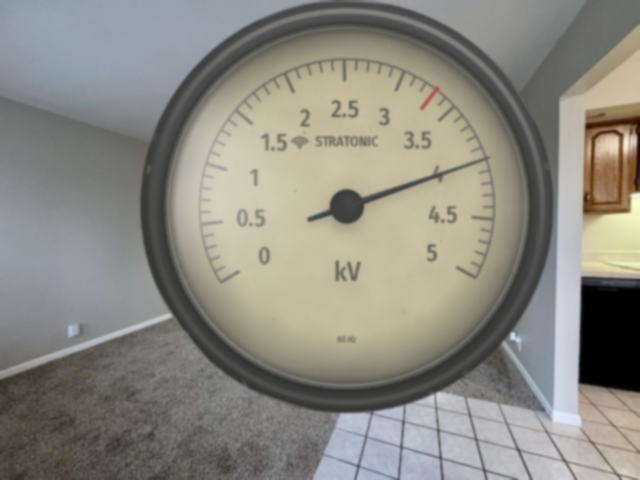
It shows 4,kV
